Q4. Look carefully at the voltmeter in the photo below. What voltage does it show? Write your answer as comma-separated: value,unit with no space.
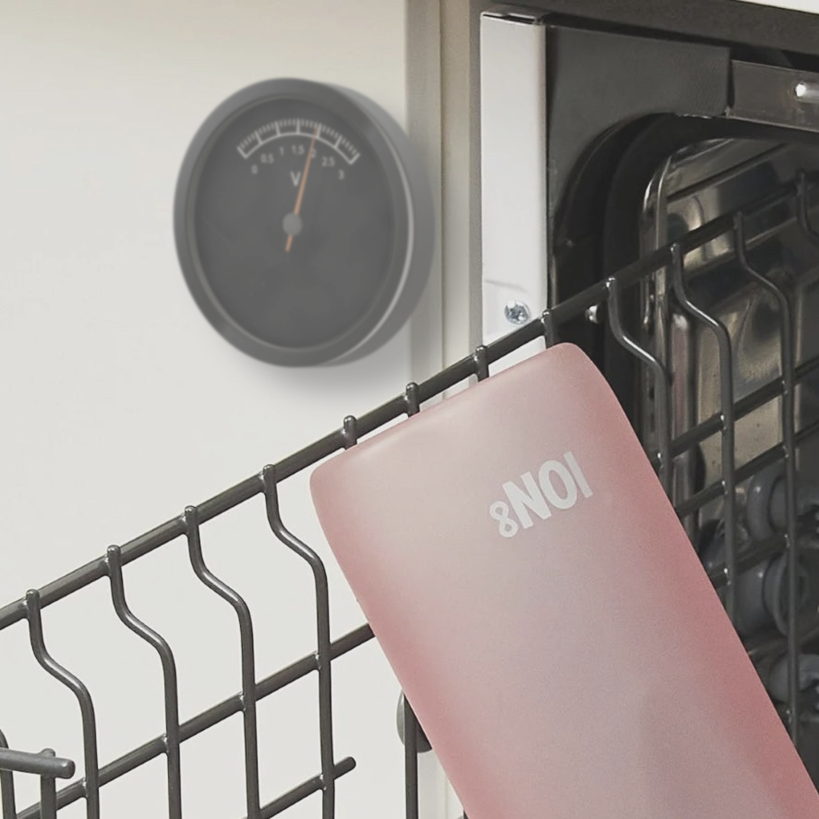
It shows 2,V
